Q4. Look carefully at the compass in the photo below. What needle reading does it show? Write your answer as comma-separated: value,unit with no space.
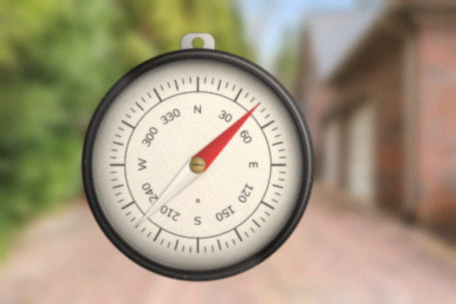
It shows 45,°
